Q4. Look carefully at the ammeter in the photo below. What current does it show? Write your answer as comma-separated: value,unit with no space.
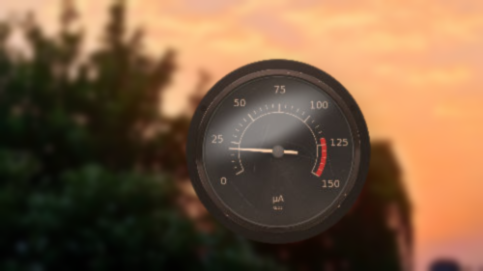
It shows 20,µA
